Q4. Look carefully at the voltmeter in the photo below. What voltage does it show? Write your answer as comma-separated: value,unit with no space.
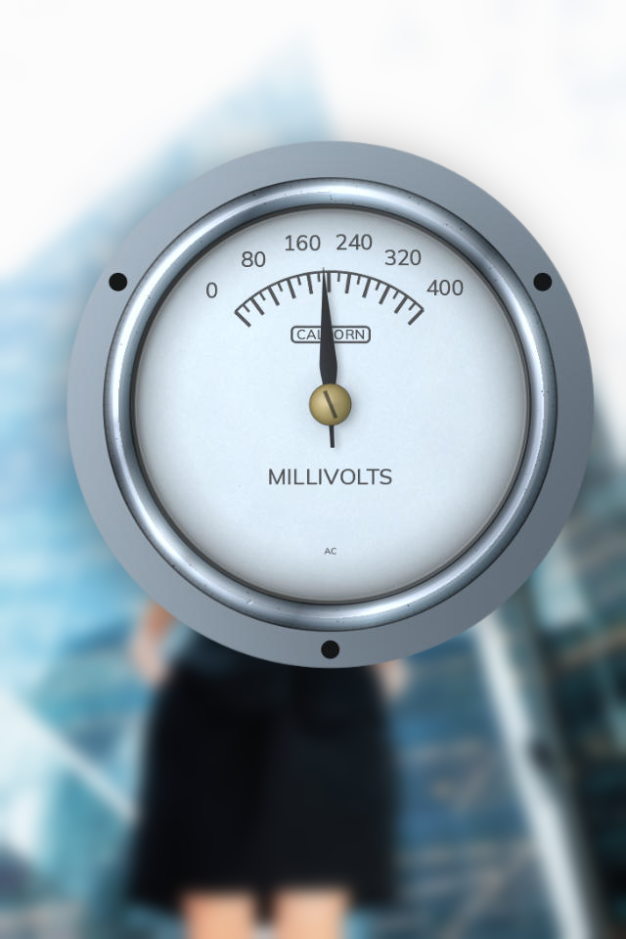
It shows 190,mV
